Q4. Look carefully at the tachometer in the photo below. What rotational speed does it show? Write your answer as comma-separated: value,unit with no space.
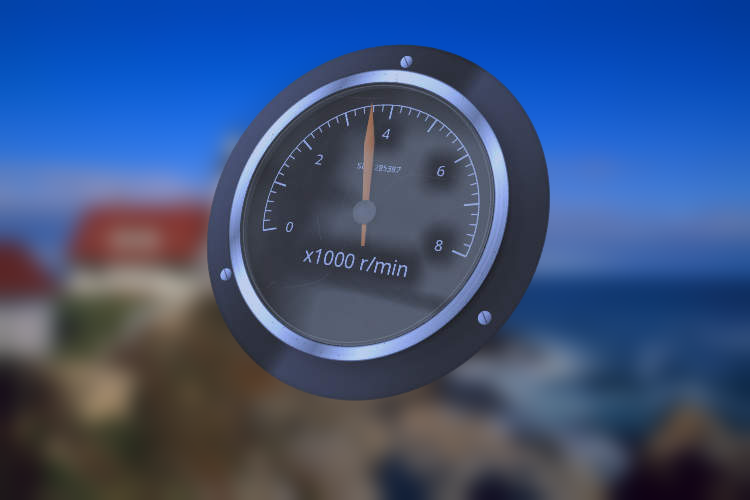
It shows 3600,rpm
